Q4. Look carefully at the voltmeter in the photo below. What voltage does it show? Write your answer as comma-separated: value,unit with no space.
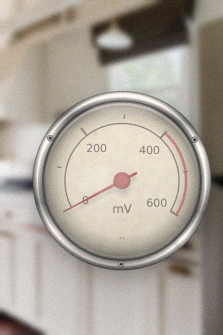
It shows 0,mV
